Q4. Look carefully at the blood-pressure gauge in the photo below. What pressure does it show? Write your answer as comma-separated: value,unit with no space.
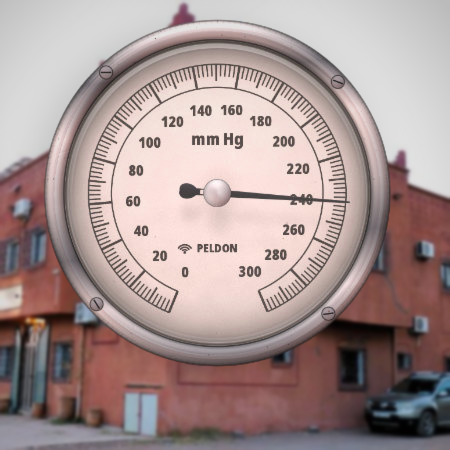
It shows 240,mmHg
